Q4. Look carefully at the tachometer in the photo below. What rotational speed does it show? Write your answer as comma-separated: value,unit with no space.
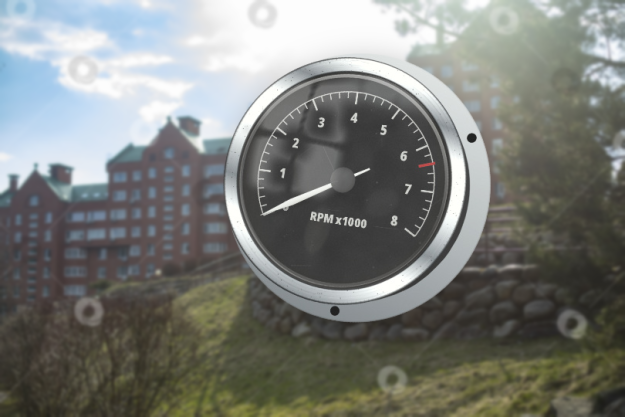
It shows 0,rpm
